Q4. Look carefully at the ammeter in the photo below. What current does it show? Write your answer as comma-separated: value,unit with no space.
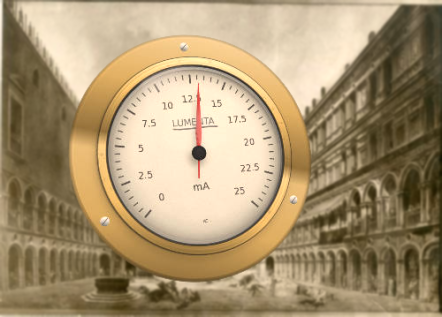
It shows 13,mA
